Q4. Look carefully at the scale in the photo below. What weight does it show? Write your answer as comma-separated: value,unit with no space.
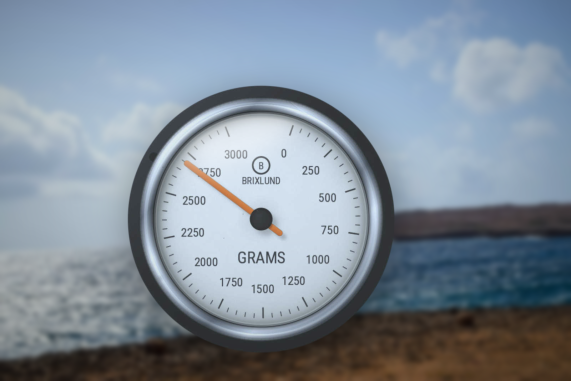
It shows 2700,g
